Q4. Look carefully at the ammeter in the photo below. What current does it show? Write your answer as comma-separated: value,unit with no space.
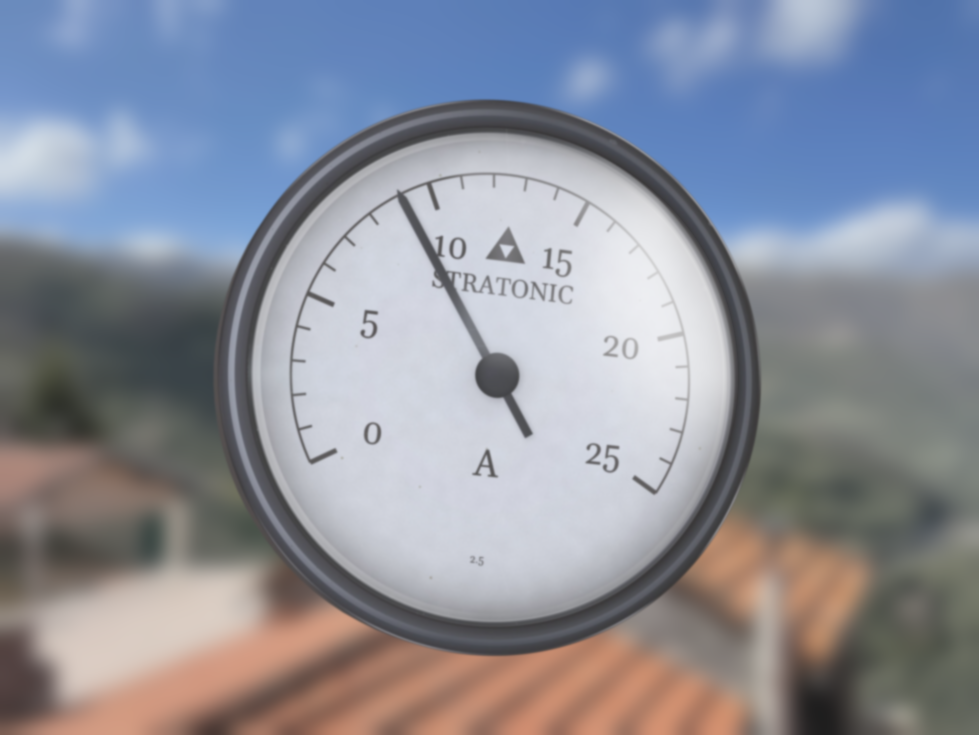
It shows 9,A
